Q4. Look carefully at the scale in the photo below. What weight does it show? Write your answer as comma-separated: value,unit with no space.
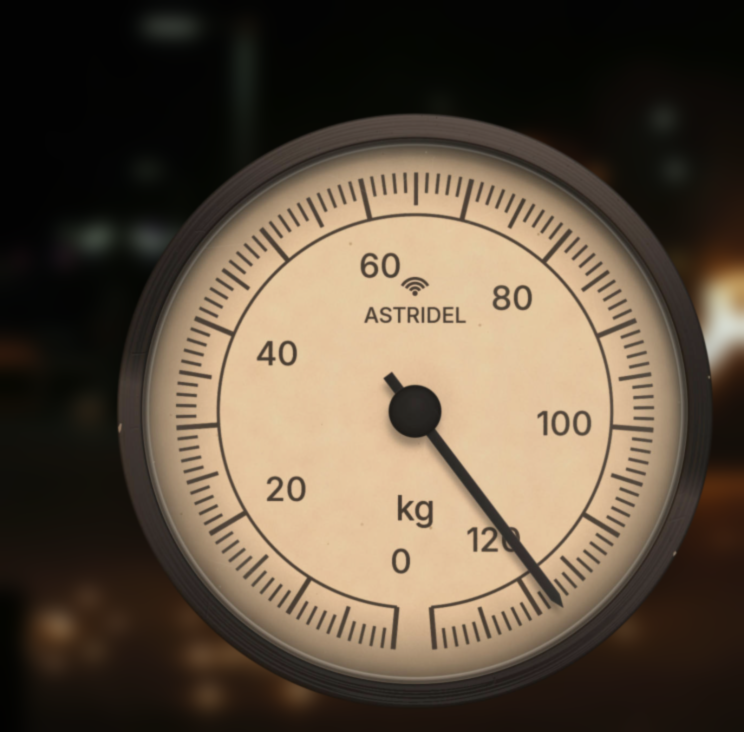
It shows 118,kg
